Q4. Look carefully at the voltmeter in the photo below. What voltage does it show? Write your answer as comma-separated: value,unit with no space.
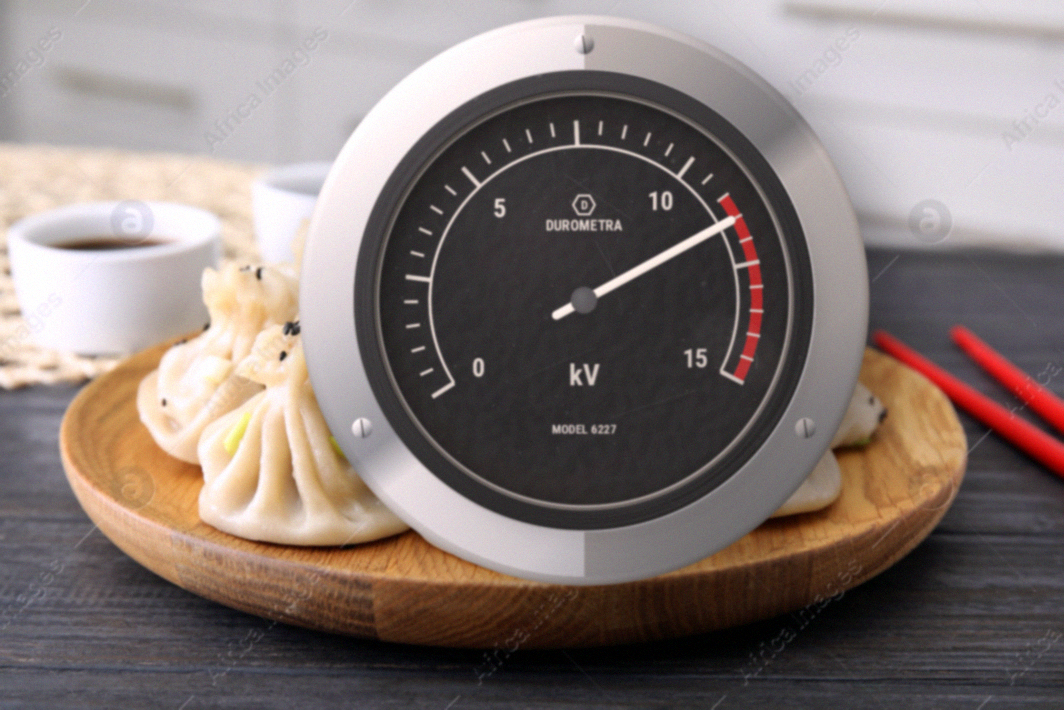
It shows 11.5,kV
